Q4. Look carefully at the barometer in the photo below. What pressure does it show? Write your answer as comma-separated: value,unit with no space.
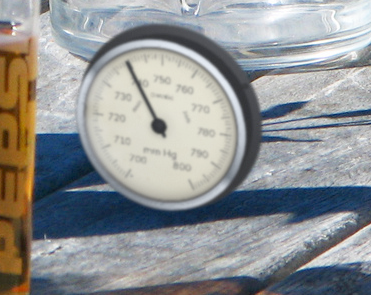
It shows 740,mmHg
